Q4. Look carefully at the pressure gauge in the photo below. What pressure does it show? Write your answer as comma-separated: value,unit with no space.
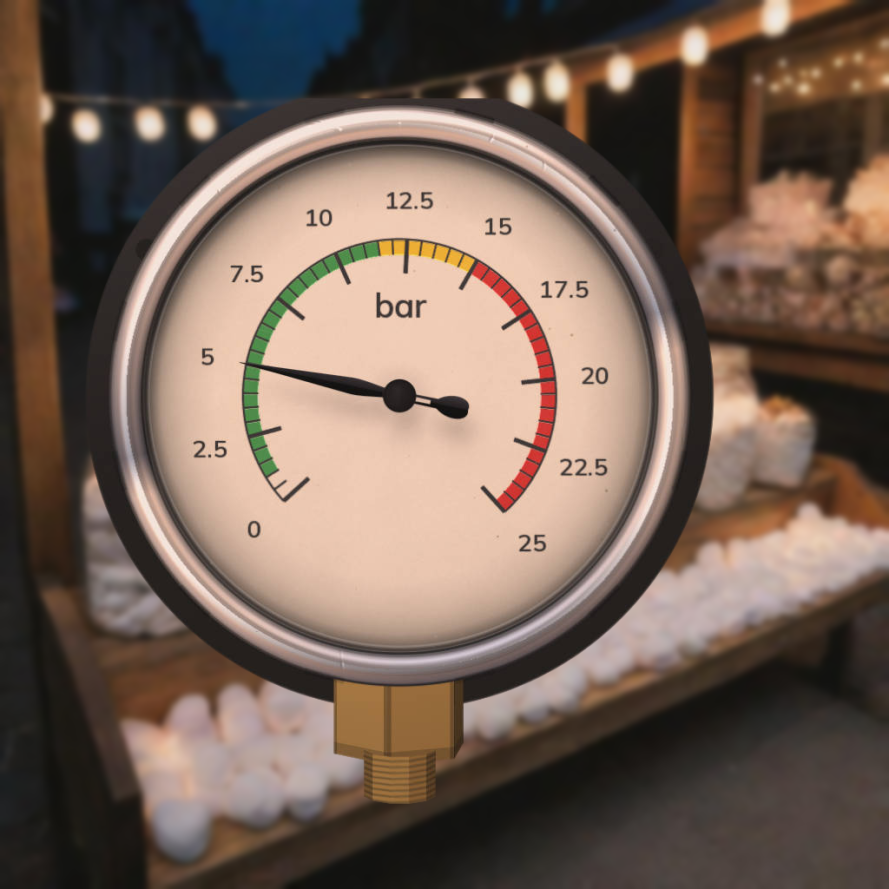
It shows 5,bar
